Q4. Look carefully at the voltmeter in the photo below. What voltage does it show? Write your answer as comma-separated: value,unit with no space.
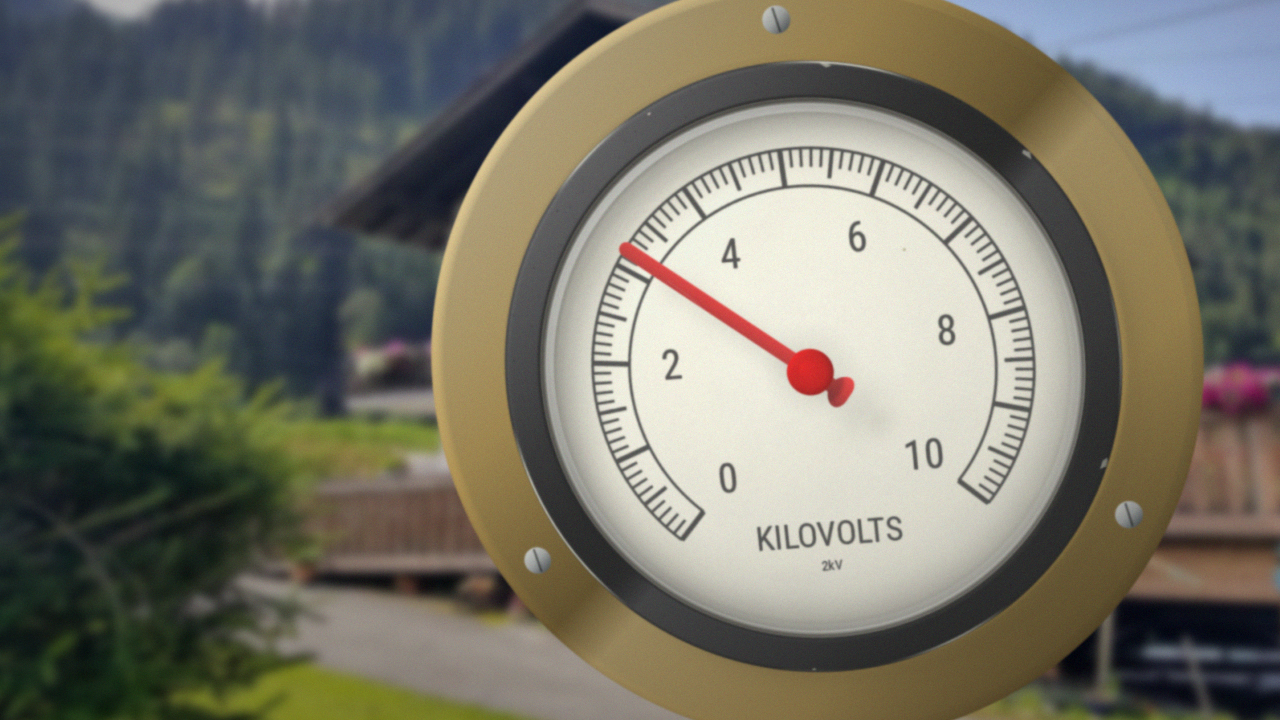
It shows 3.2,kV
